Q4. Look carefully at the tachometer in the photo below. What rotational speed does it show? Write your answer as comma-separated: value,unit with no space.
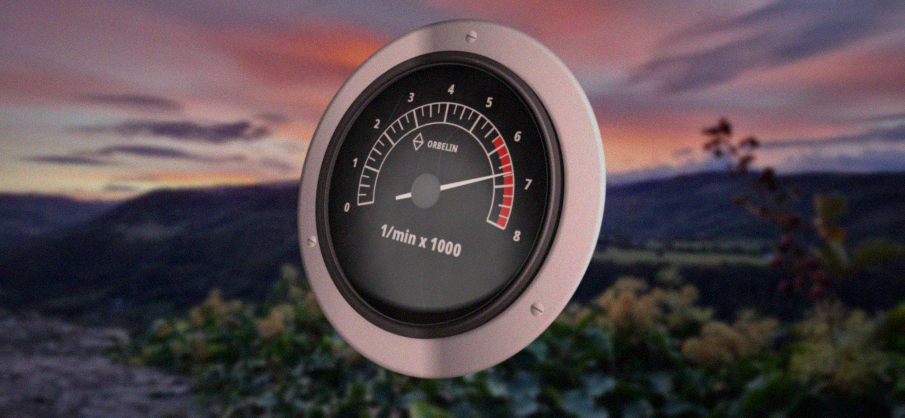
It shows 6750,rpm
